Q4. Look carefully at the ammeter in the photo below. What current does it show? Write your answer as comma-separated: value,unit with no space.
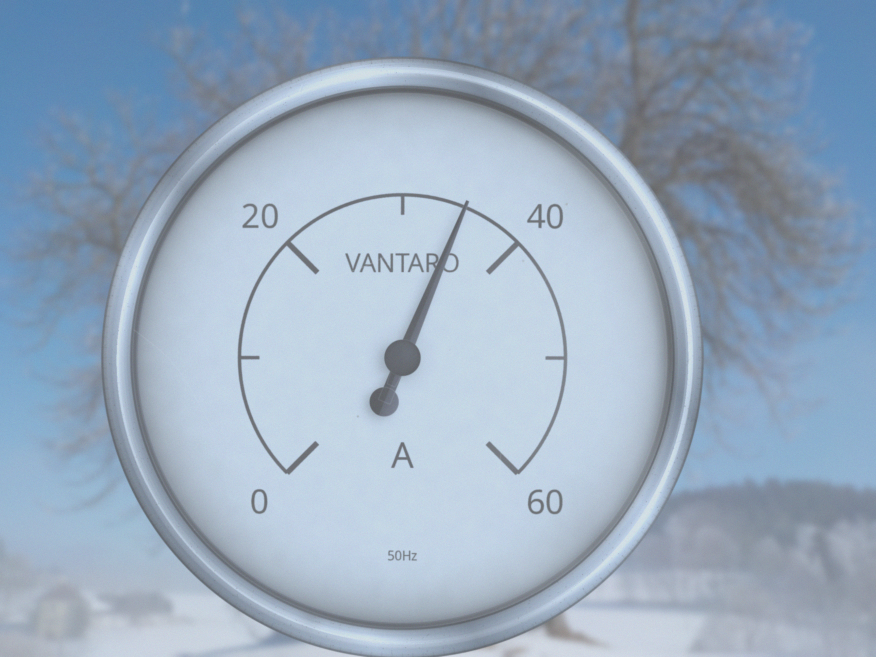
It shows 35,A
